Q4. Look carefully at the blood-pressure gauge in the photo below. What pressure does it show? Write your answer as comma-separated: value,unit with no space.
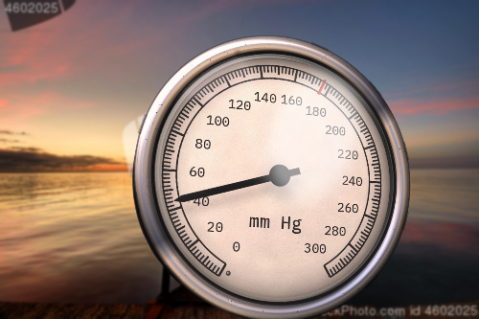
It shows 44,mmHg
